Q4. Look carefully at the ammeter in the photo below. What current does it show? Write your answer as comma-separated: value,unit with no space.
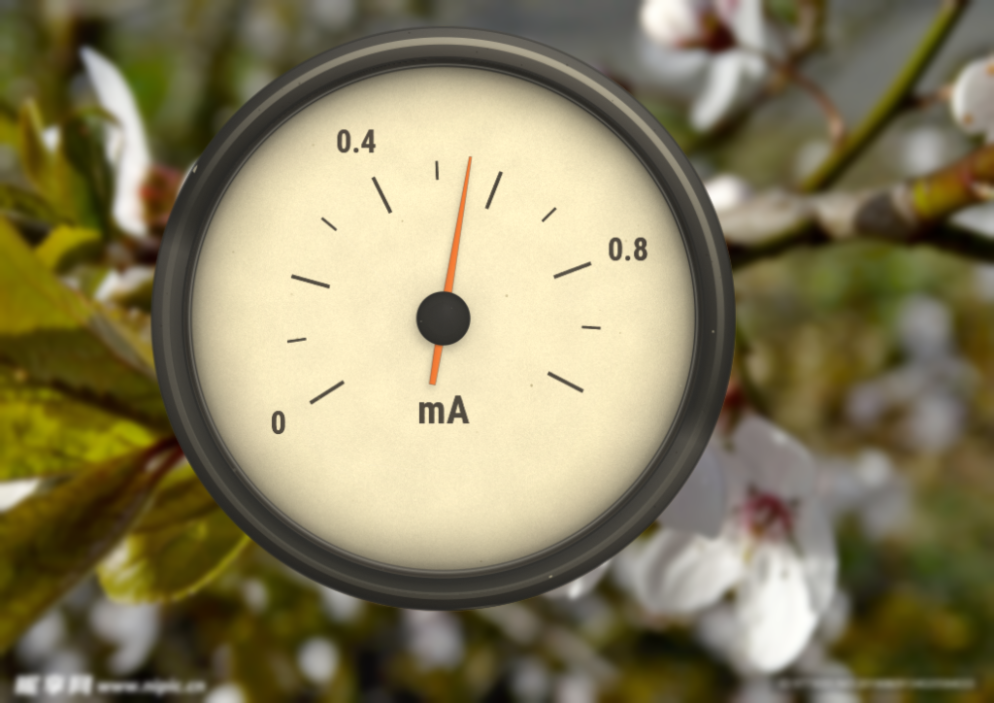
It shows 0.55,mA
